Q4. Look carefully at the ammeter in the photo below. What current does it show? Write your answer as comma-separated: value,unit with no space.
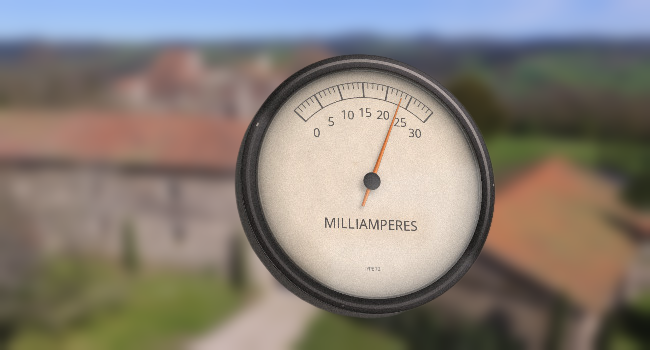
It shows 23,mA
